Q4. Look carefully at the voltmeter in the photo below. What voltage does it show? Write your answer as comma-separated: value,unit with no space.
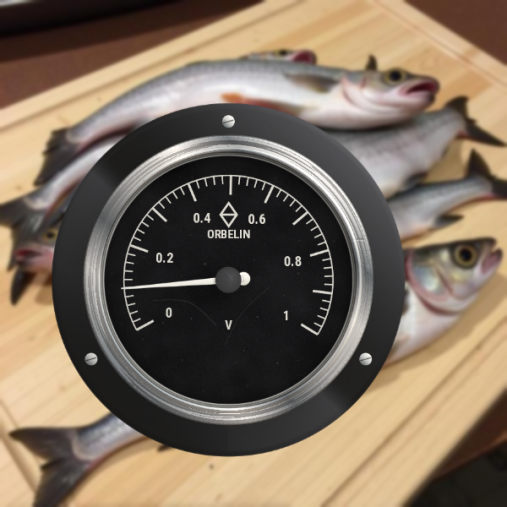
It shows 0.1,V
